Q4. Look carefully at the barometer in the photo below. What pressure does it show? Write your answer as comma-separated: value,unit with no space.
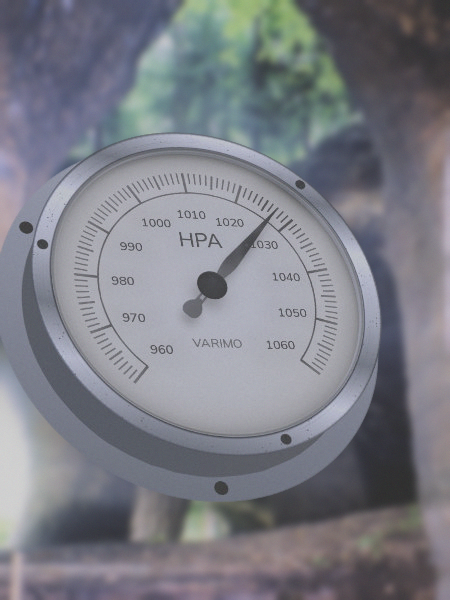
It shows 1027,hPa
